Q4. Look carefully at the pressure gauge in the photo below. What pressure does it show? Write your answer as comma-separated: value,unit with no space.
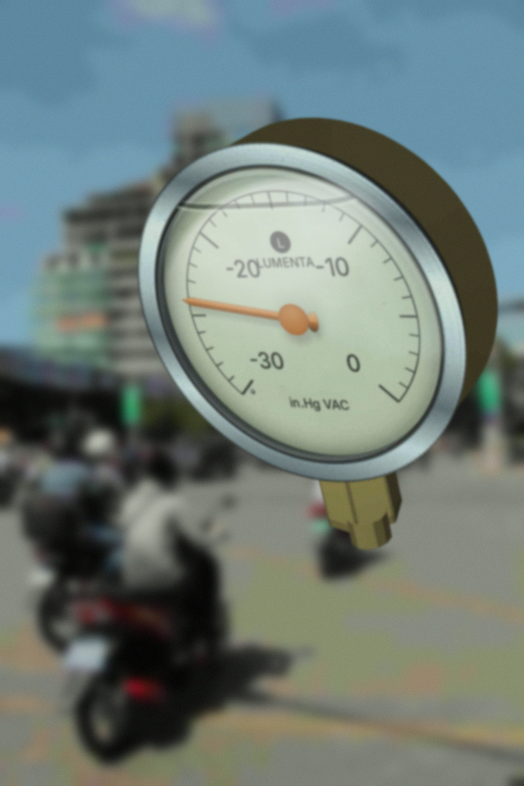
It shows -24,inHg
